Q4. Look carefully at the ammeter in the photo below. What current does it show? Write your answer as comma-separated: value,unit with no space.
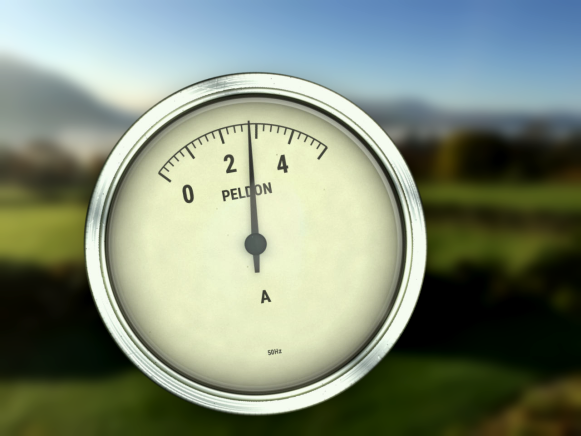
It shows 2.8,A
